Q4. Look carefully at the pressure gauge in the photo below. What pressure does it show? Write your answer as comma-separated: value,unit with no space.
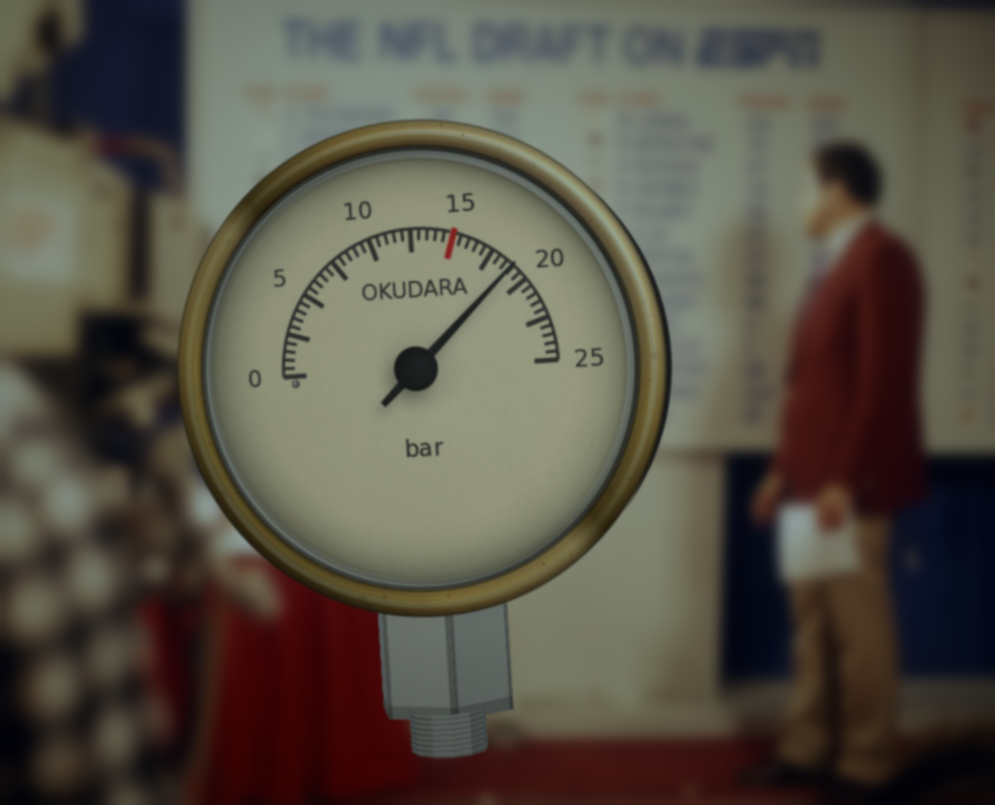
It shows 19,bar
